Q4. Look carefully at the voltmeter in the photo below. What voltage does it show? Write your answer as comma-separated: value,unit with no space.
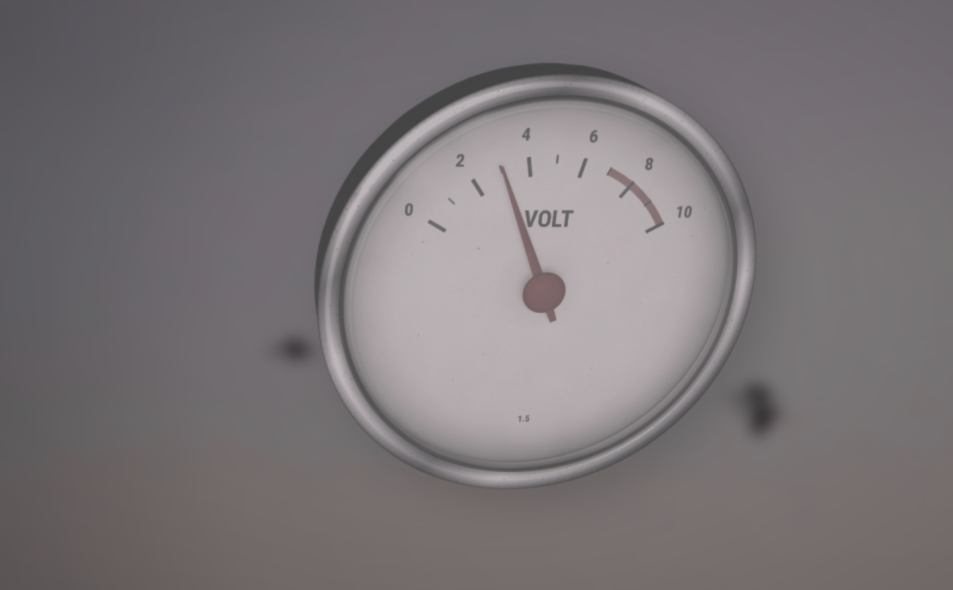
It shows 3,V
